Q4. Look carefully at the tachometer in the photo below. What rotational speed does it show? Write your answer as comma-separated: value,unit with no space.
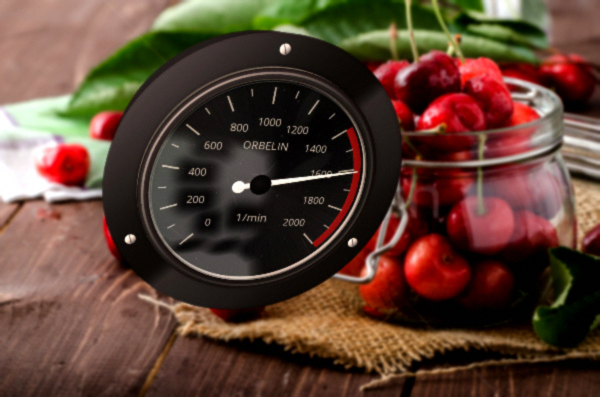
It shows 1600,rpm
